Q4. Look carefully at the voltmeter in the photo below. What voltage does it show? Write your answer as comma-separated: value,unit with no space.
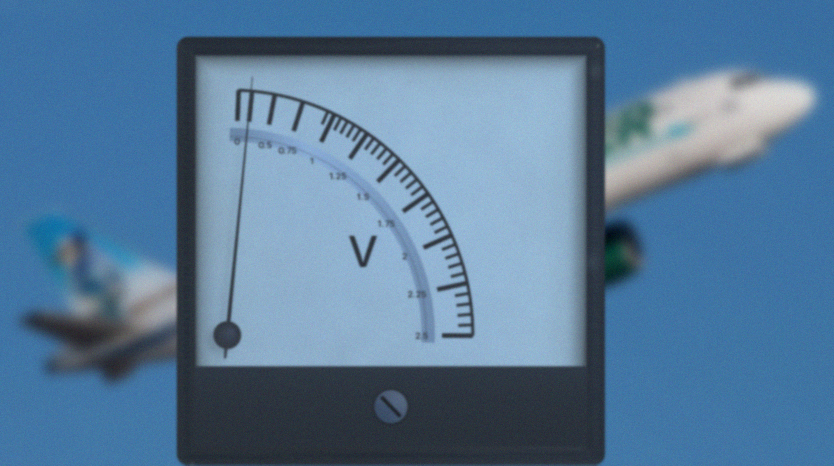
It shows 0.25,V
